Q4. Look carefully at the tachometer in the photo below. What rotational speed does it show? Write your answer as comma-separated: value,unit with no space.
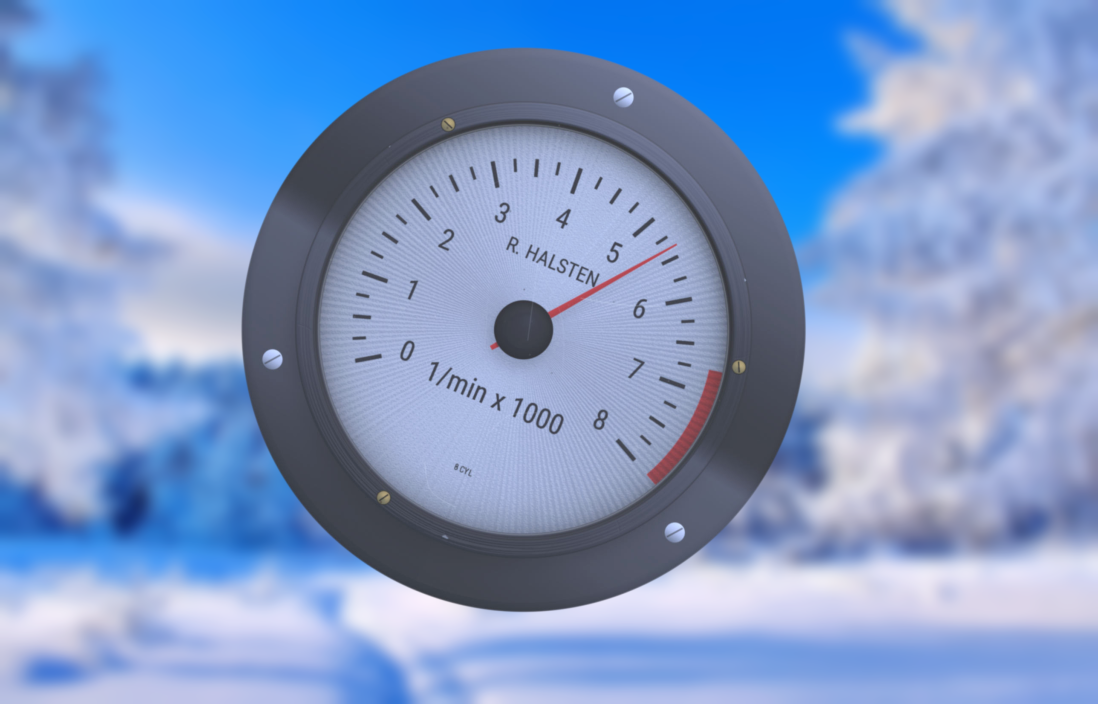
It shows 5375,rpm
